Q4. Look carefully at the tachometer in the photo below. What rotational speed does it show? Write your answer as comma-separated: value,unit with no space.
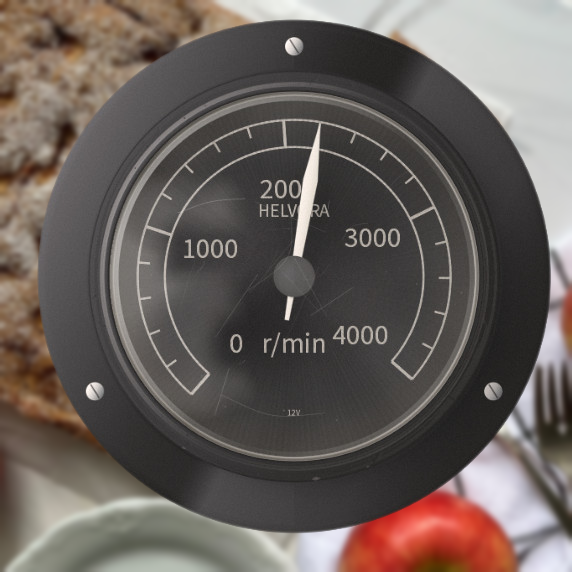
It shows 2200,rpm
